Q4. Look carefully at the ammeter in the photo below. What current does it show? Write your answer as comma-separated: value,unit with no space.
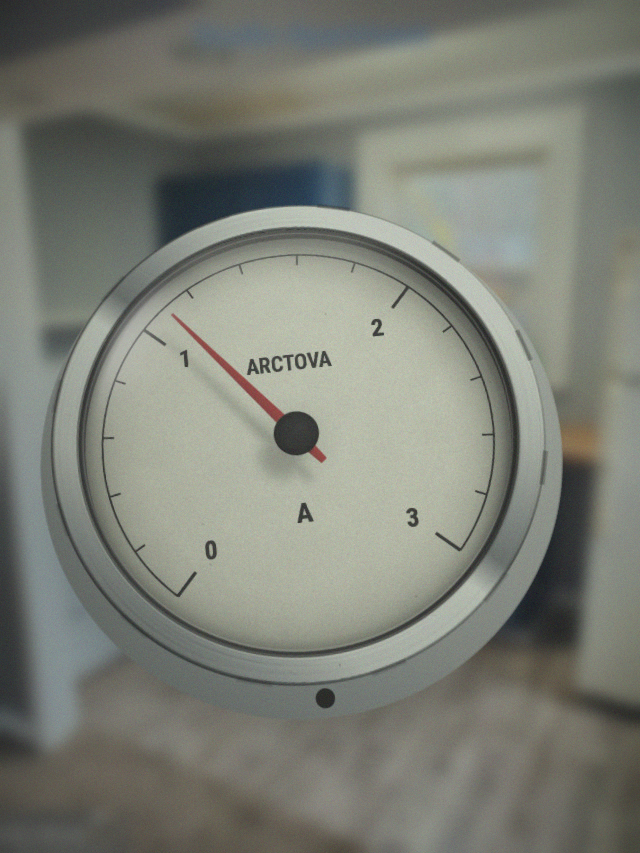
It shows 1.1,A
